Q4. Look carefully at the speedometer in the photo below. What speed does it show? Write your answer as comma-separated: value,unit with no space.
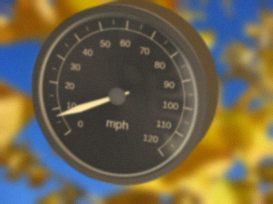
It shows 7.5,mph
